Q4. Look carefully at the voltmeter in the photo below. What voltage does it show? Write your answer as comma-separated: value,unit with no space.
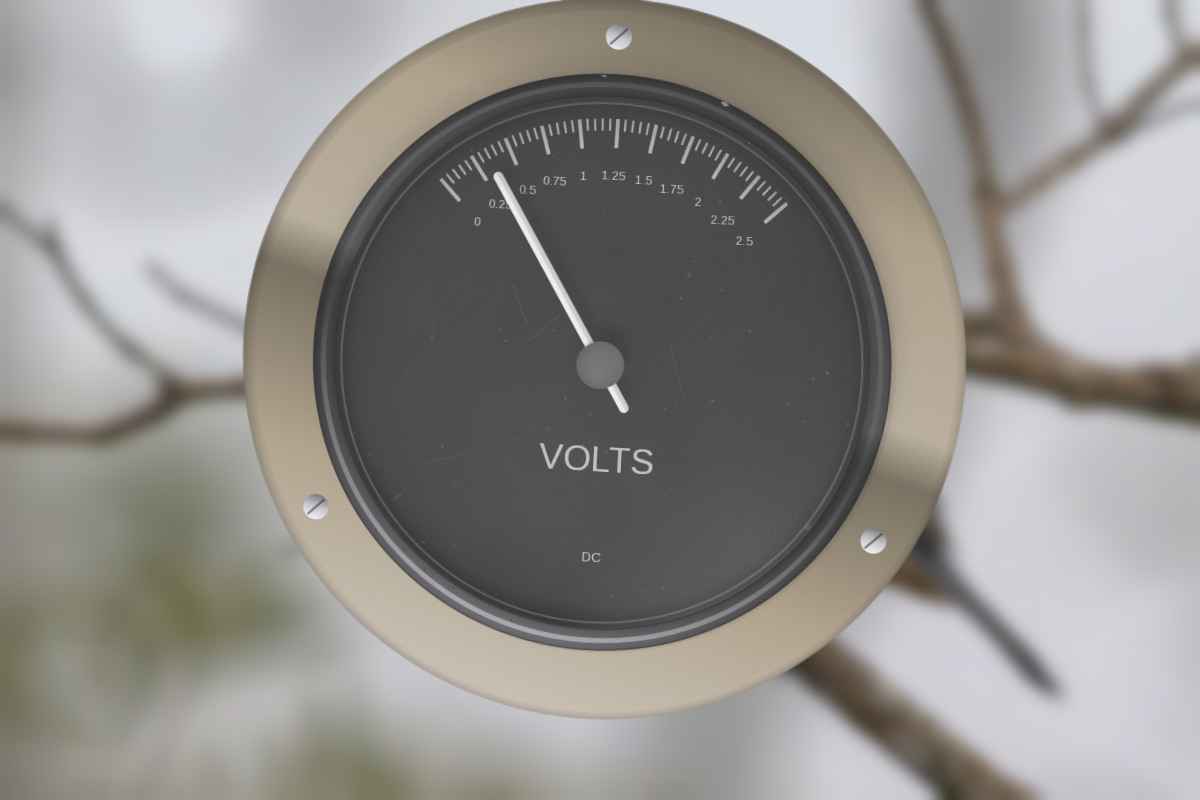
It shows 0.35,V
